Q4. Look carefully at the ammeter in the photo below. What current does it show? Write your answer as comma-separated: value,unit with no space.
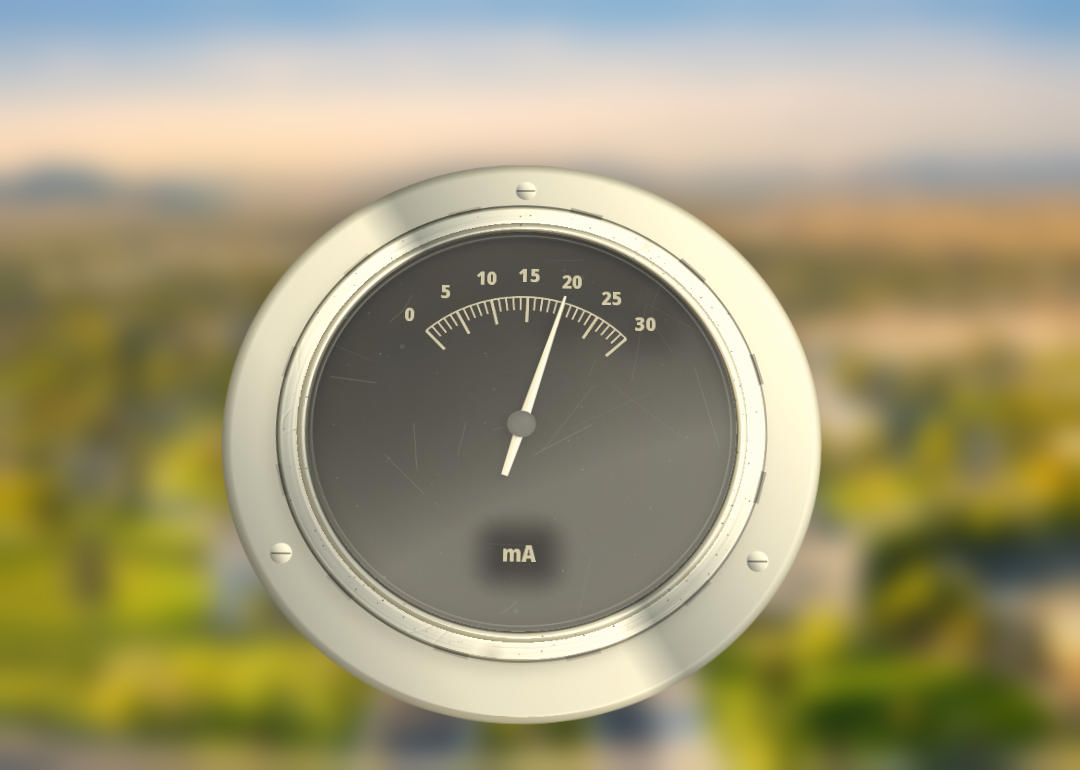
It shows 20,mA
